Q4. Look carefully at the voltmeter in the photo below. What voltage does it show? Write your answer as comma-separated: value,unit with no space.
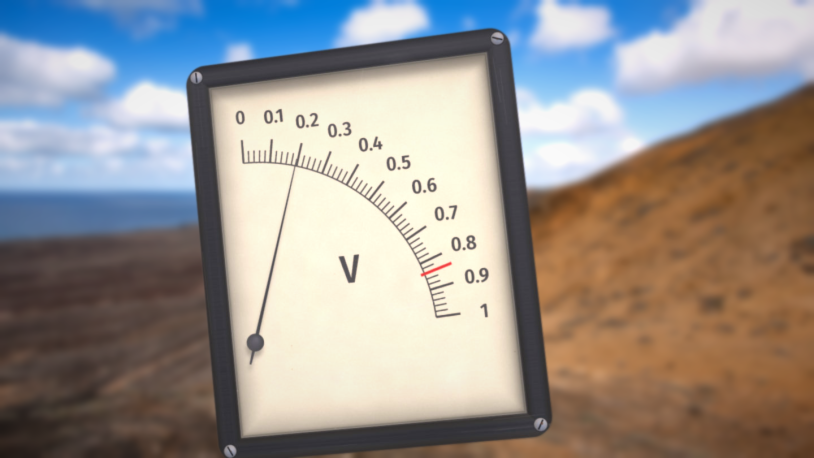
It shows 0.2,V
